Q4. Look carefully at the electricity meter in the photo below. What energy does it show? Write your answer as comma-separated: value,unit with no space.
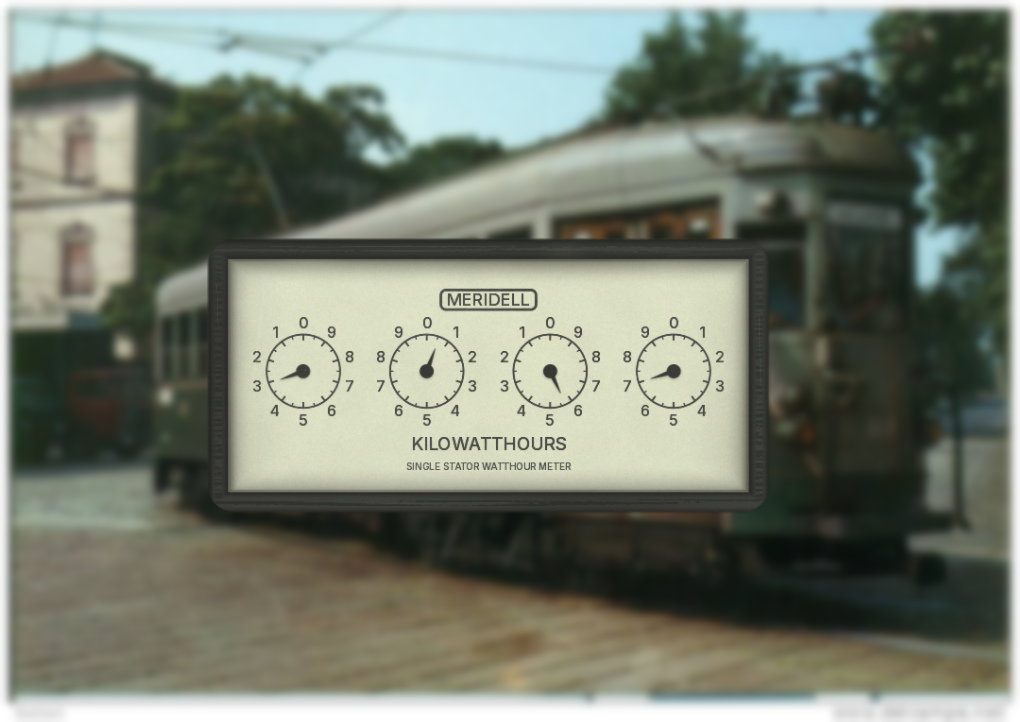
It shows 3057,kWh
